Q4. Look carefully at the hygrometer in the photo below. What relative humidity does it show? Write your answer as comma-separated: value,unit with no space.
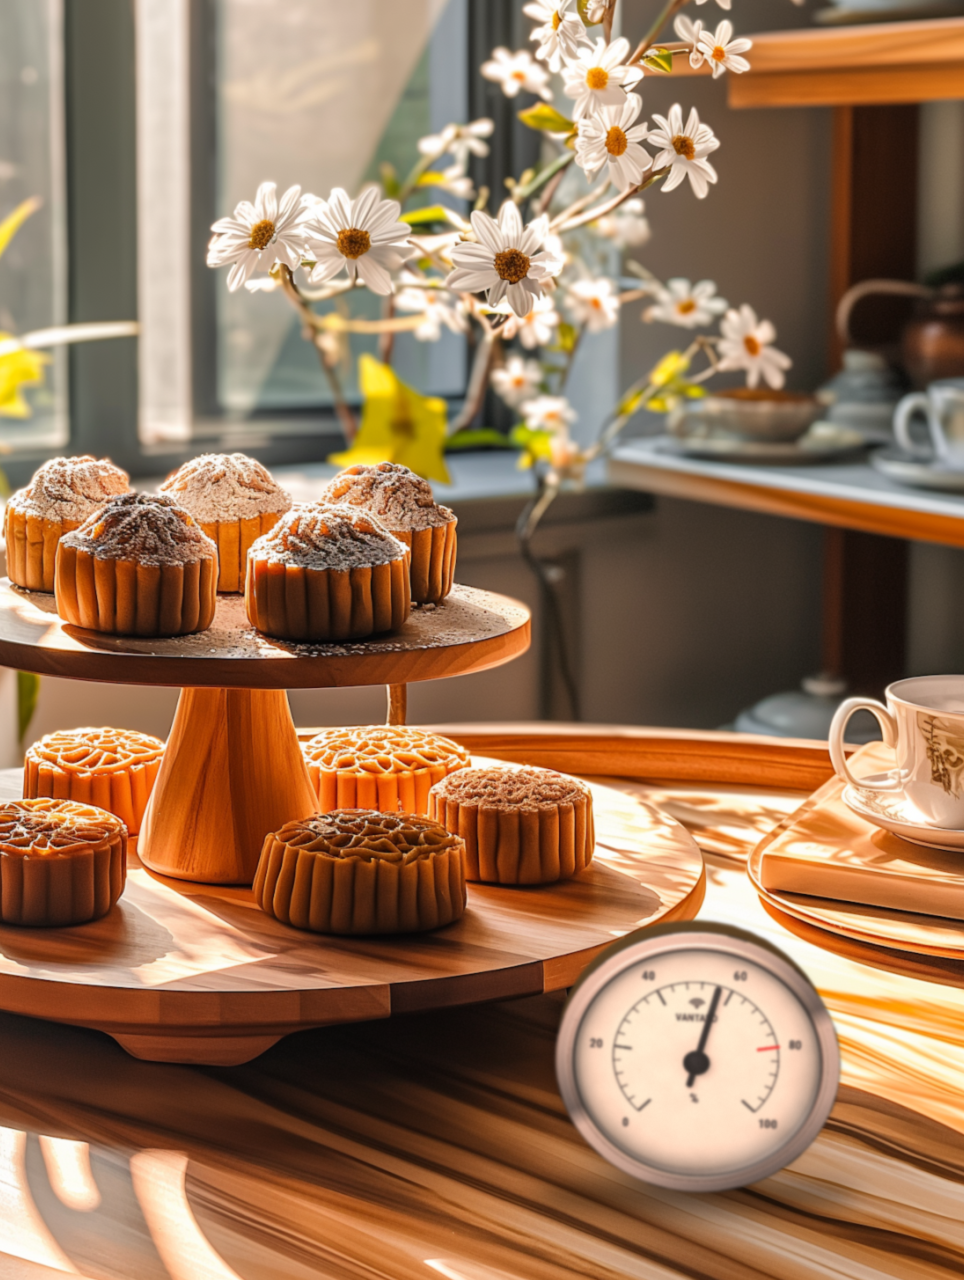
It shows 56,%
